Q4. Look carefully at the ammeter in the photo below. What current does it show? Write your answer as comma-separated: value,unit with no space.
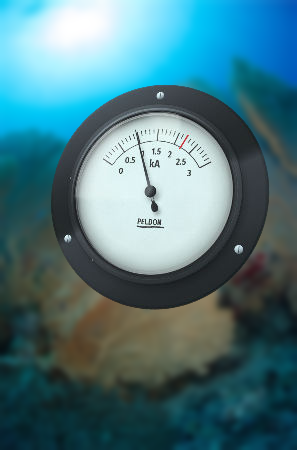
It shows 1,kA
